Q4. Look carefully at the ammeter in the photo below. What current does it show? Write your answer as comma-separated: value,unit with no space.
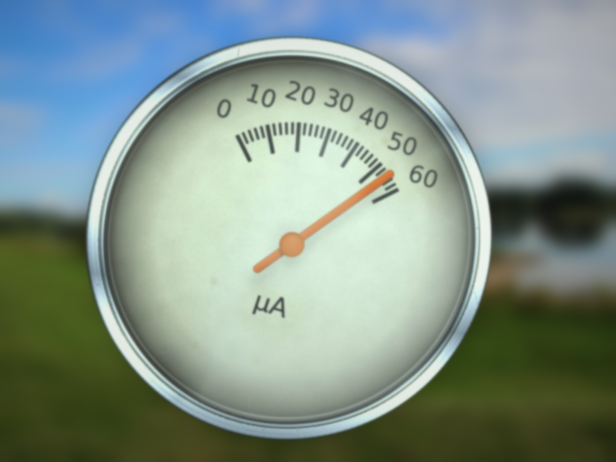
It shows 54,µA
